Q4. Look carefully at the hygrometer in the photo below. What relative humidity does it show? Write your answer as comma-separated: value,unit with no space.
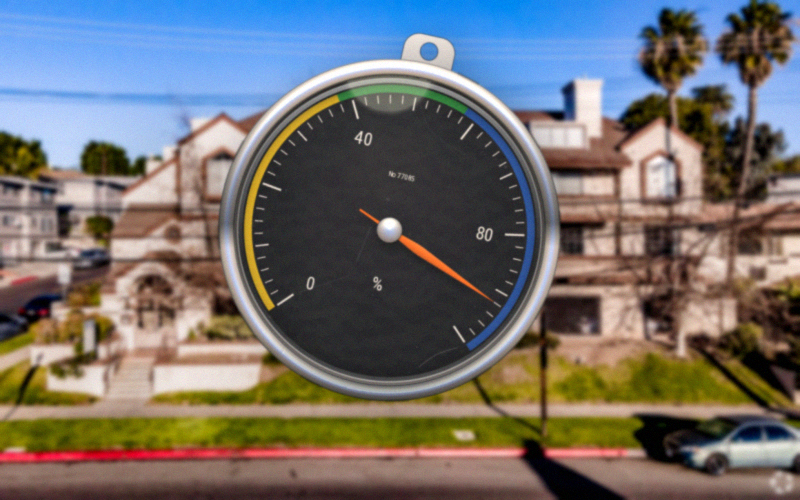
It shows 92,%
